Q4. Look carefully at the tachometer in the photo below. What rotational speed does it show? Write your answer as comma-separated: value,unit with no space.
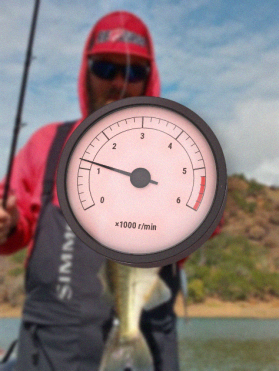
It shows 1200,rpm
